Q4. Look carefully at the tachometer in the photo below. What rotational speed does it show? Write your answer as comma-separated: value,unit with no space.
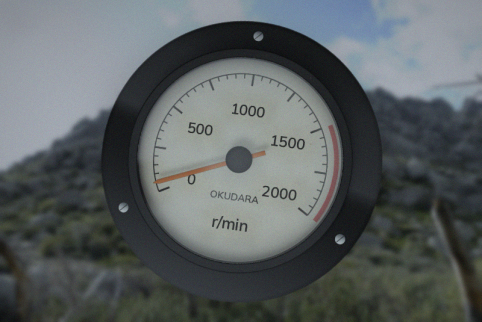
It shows 50,rpm
